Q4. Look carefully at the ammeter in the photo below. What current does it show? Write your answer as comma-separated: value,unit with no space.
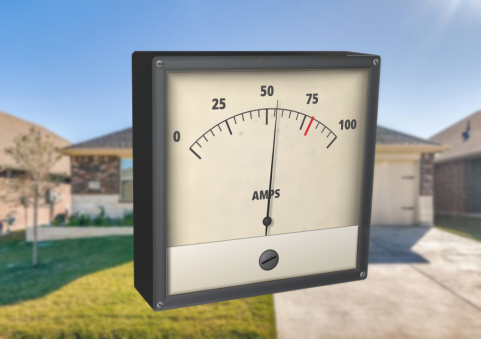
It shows 55,A
